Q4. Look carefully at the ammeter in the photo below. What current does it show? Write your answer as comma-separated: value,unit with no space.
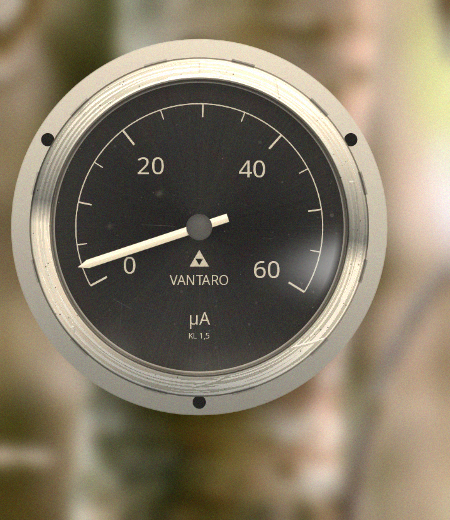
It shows 2.5,µA
